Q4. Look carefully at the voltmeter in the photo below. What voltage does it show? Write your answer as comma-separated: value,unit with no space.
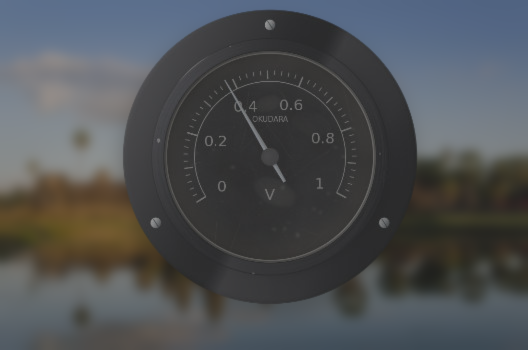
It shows 0.38,V
